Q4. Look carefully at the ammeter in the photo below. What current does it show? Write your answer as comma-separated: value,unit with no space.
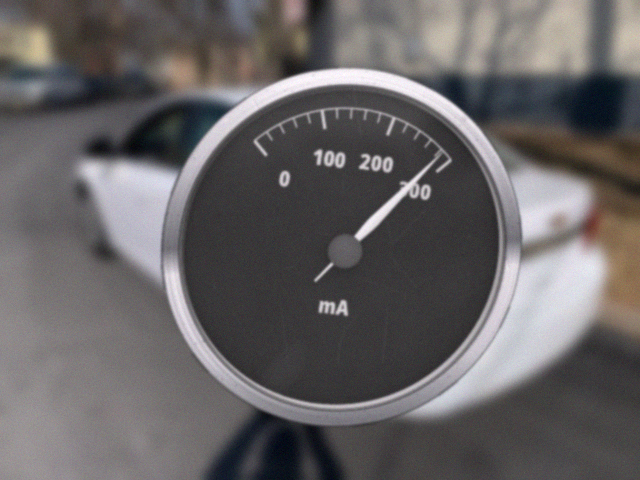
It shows 280,mA
